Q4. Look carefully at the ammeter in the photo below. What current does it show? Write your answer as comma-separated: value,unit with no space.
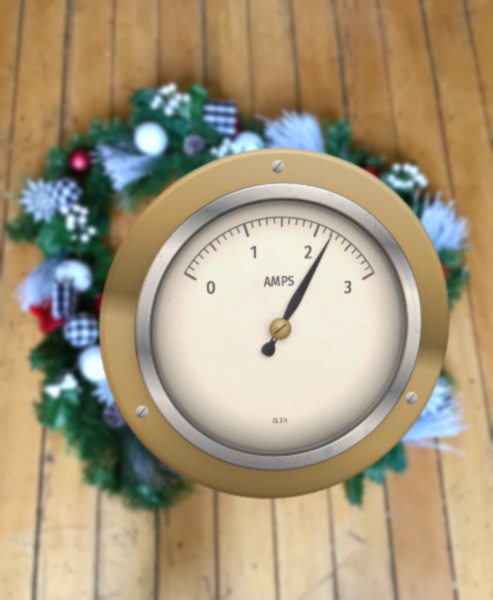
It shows 2.2,A
